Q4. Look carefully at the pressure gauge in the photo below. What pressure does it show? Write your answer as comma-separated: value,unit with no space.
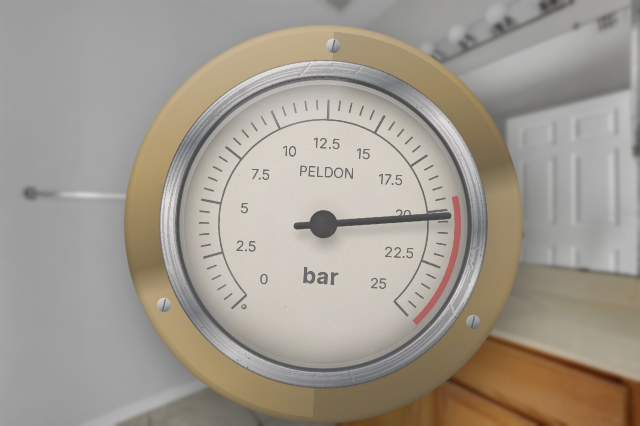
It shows 20.25,bar
